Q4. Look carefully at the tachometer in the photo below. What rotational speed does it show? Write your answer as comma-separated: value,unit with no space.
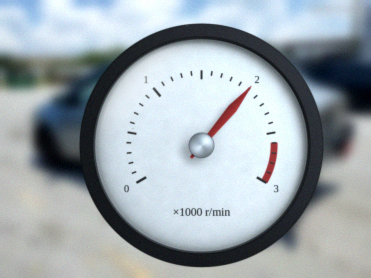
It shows 2000,rpm
